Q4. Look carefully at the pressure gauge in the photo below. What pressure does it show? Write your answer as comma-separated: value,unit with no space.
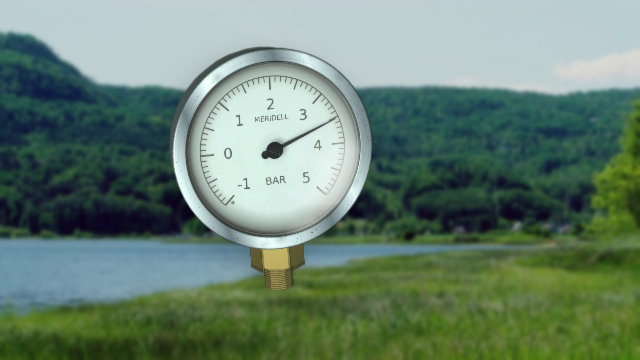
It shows 3.5,bar
